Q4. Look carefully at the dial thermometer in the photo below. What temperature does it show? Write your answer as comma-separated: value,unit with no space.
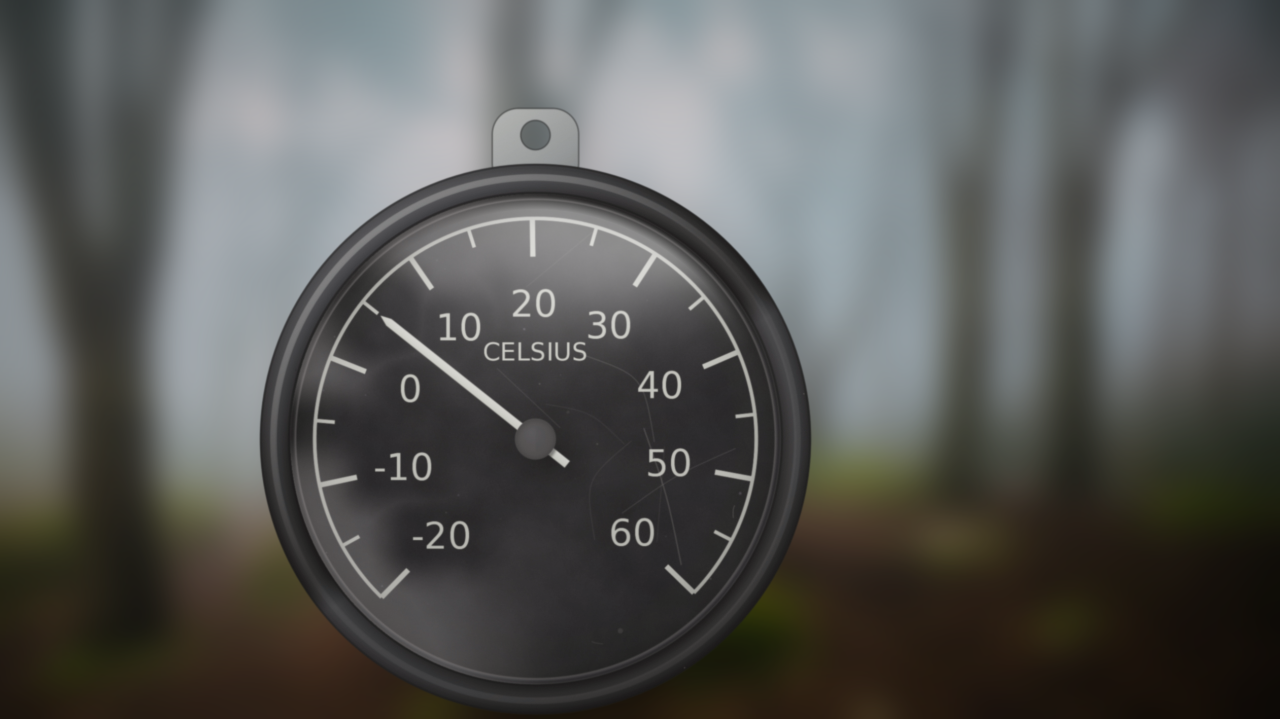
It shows 5,°C
